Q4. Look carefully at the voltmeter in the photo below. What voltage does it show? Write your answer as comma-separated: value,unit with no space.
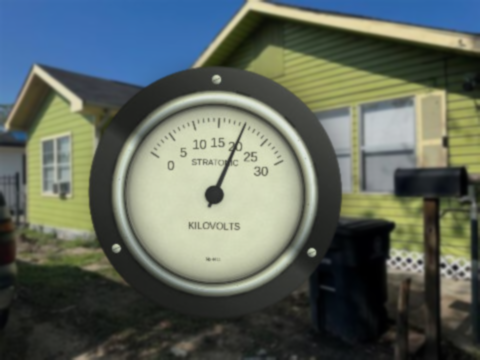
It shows 20,kV
